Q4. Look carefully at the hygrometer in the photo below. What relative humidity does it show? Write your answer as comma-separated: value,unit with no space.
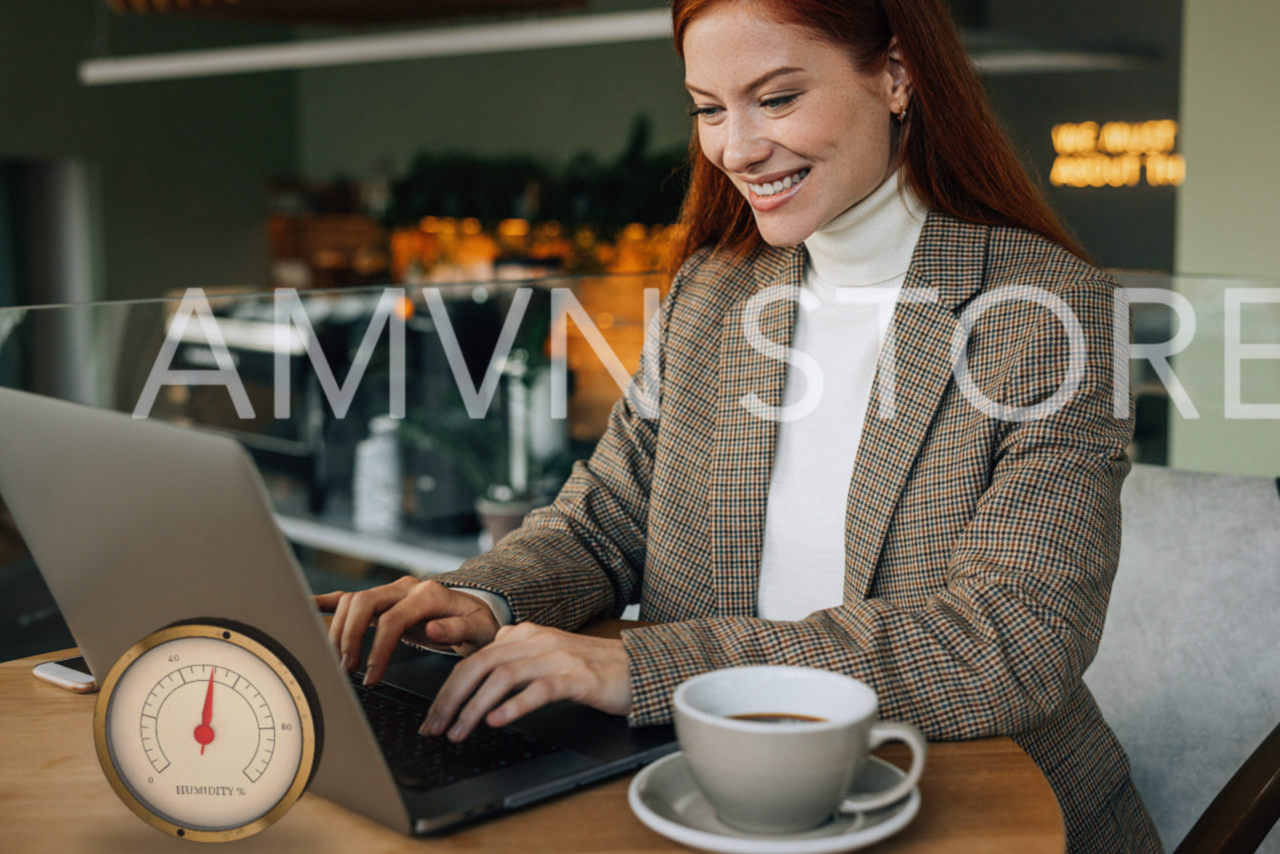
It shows 52,%
